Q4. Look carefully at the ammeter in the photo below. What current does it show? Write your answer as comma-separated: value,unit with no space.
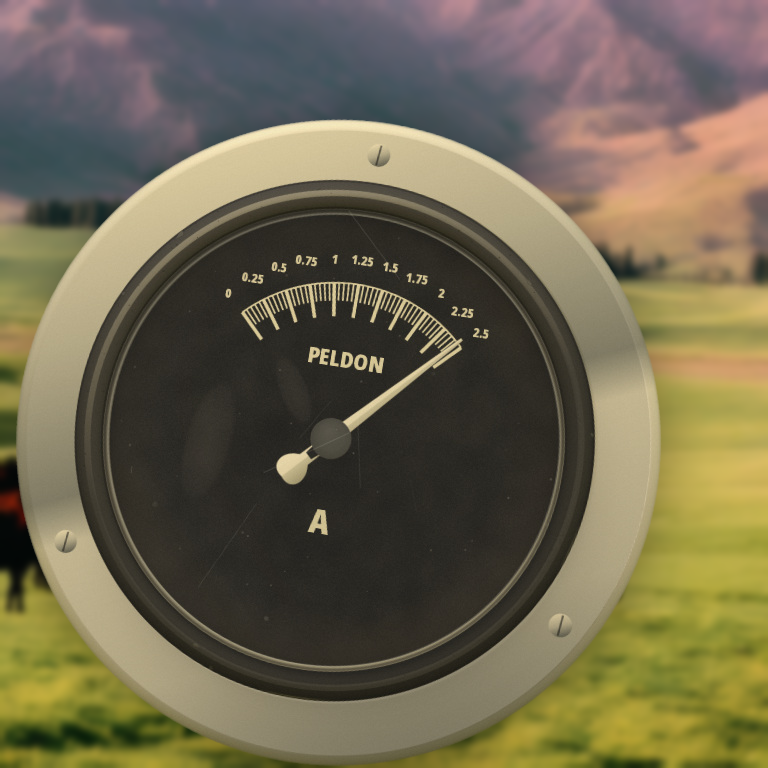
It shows 2.45,A
